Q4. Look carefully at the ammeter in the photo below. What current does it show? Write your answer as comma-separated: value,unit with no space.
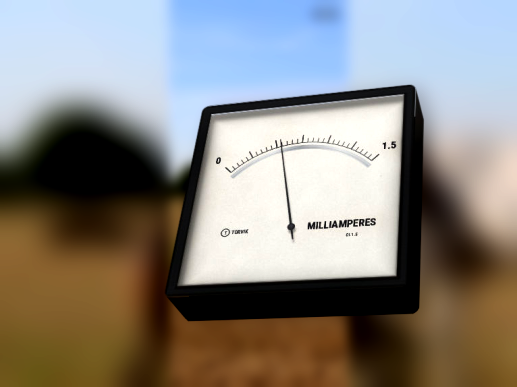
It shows 0.55,mA
